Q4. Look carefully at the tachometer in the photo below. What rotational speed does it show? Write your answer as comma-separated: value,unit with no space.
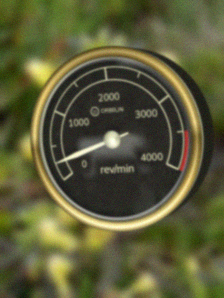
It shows 250,rpm
